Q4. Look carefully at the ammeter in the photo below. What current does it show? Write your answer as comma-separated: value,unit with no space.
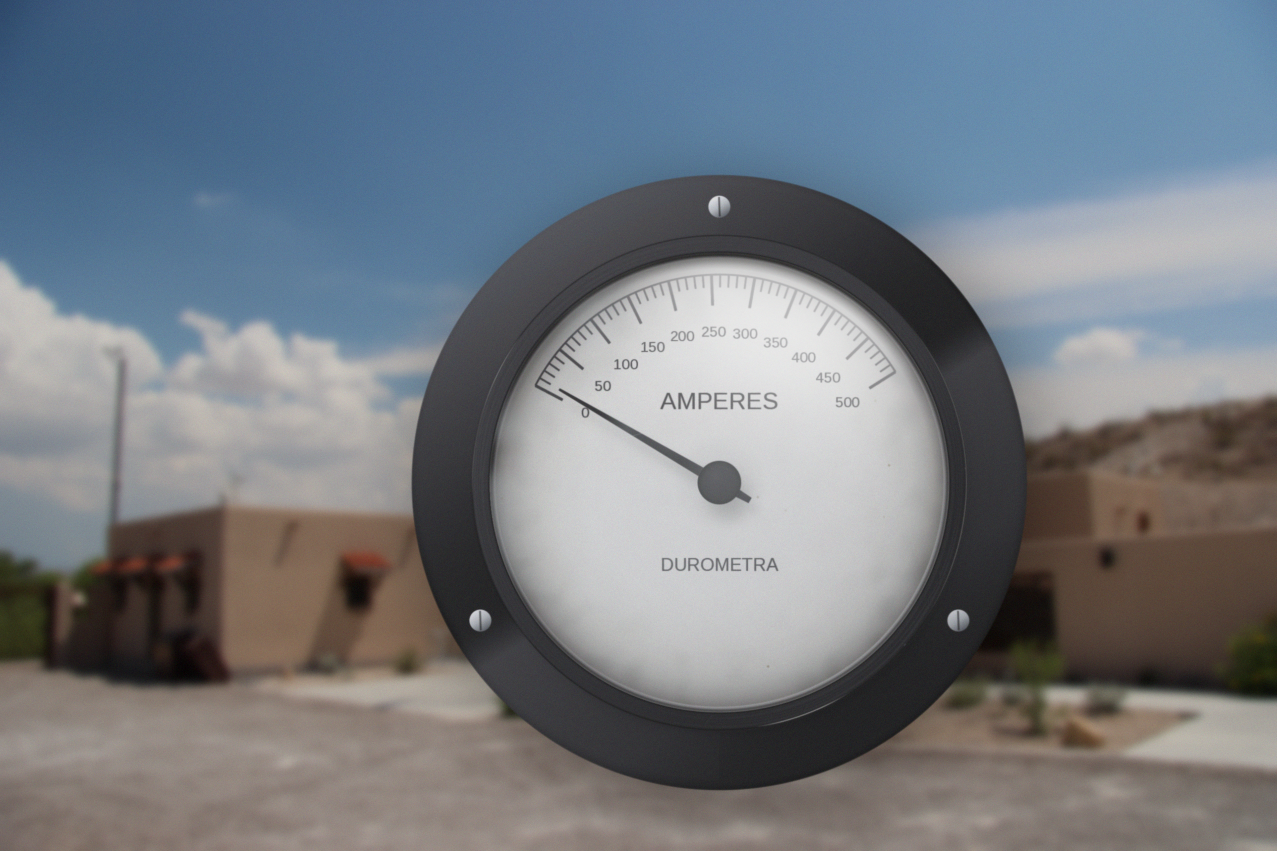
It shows 10,A
